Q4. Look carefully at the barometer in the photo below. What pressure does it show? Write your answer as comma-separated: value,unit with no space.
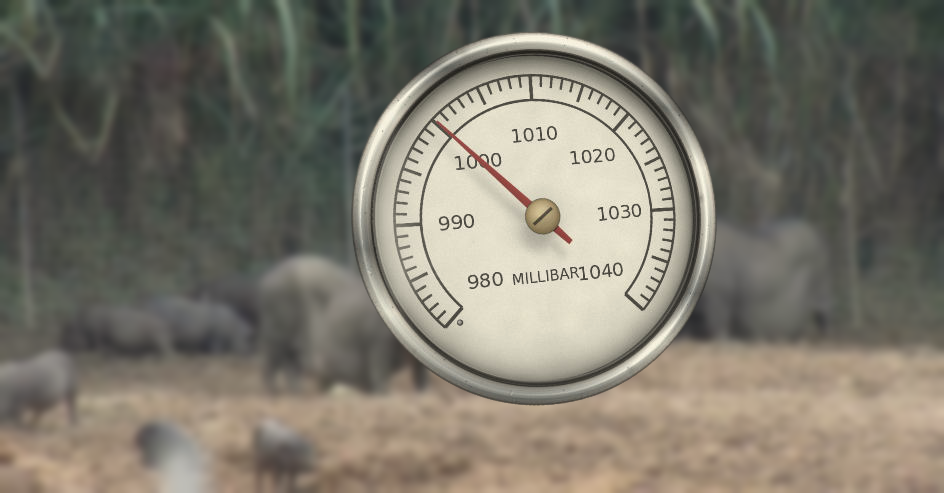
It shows 1000,mbar
